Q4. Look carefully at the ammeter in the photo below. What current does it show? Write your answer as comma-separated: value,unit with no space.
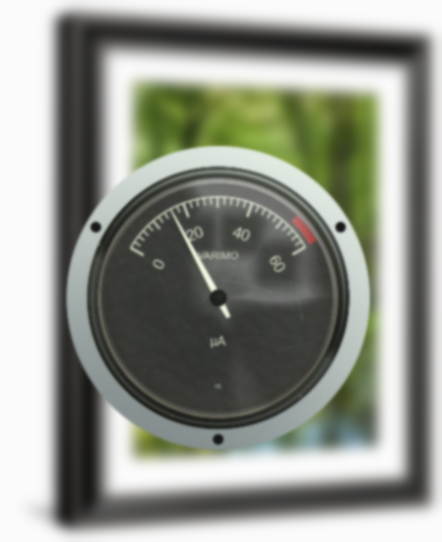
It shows 16,µA
